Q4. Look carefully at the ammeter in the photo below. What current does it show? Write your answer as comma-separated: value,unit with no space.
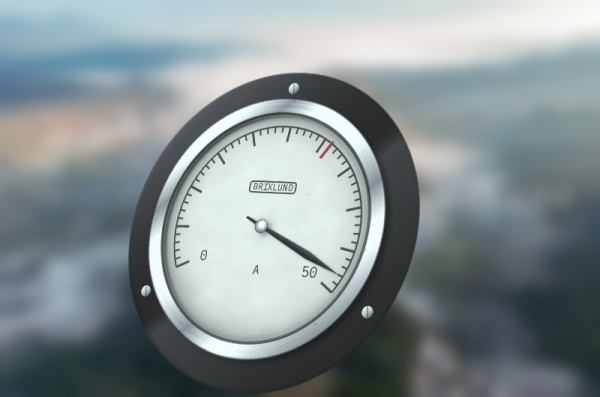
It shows 48,A
